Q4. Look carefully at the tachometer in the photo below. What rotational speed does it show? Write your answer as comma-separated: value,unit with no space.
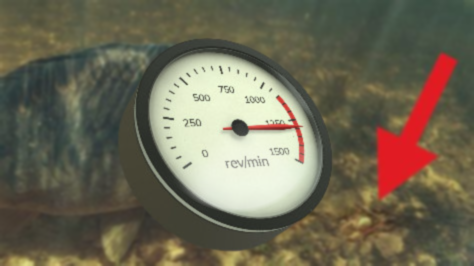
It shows 1300,rpm
